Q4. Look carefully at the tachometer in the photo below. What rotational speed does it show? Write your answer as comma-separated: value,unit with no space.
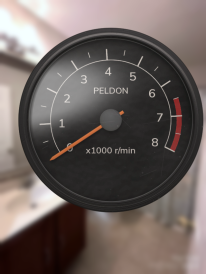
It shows 0,rpm
